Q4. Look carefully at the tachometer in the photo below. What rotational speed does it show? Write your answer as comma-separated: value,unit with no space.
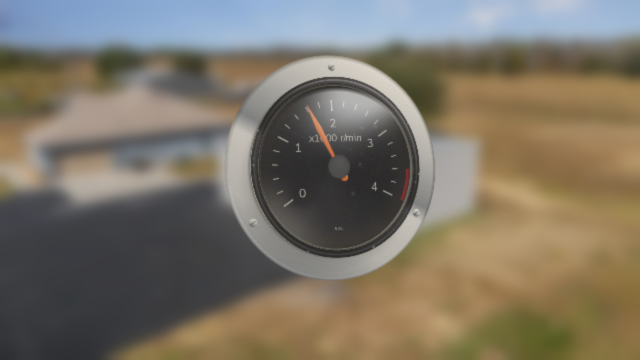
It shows 1600,rpm
